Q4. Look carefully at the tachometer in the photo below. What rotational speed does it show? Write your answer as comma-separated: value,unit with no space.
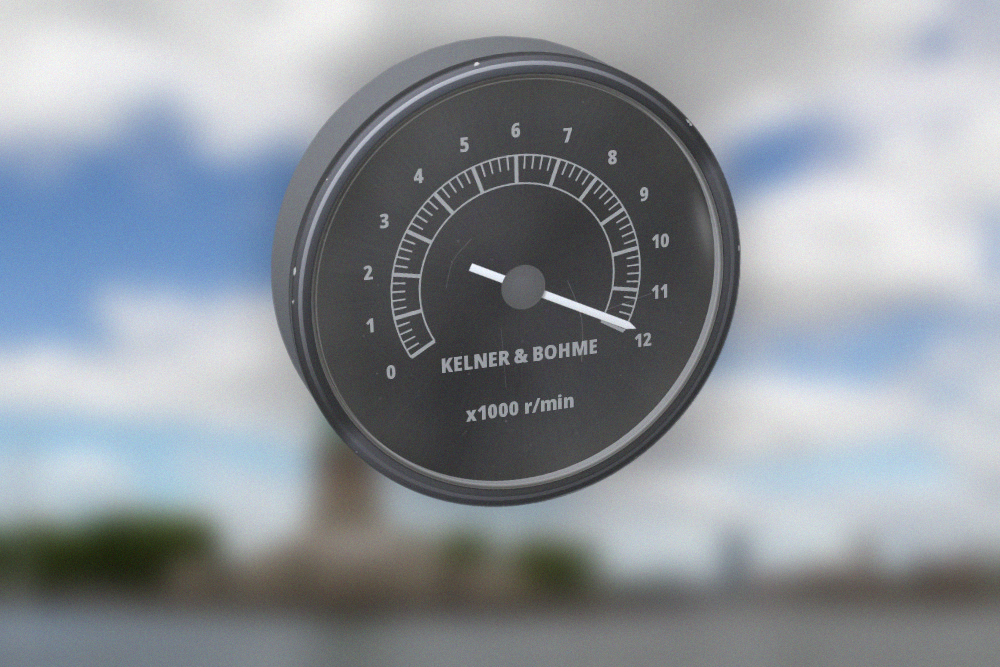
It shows 11800,rpm
